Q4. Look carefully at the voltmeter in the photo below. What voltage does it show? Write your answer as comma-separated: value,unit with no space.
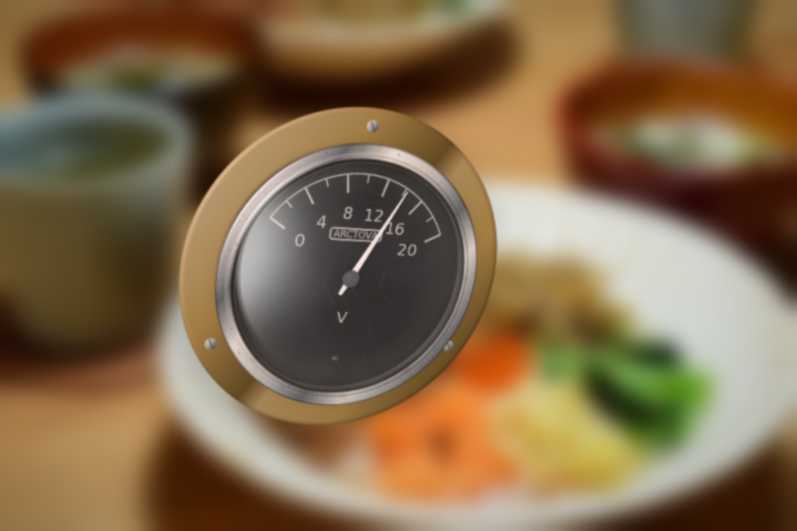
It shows 14,V
